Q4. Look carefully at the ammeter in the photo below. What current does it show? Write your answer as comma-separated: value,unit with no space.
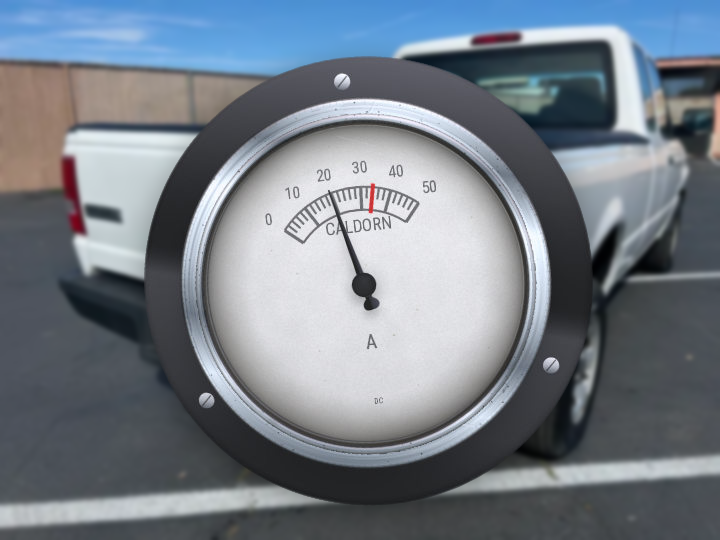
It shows 20,A
